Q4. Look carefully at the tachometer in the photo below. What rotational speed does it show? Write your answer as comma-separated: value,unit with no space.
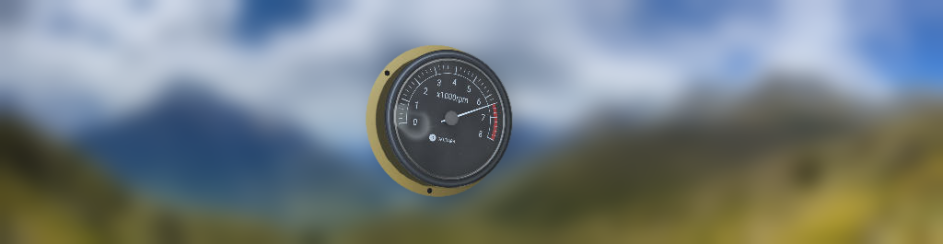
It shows 6400,rpm
